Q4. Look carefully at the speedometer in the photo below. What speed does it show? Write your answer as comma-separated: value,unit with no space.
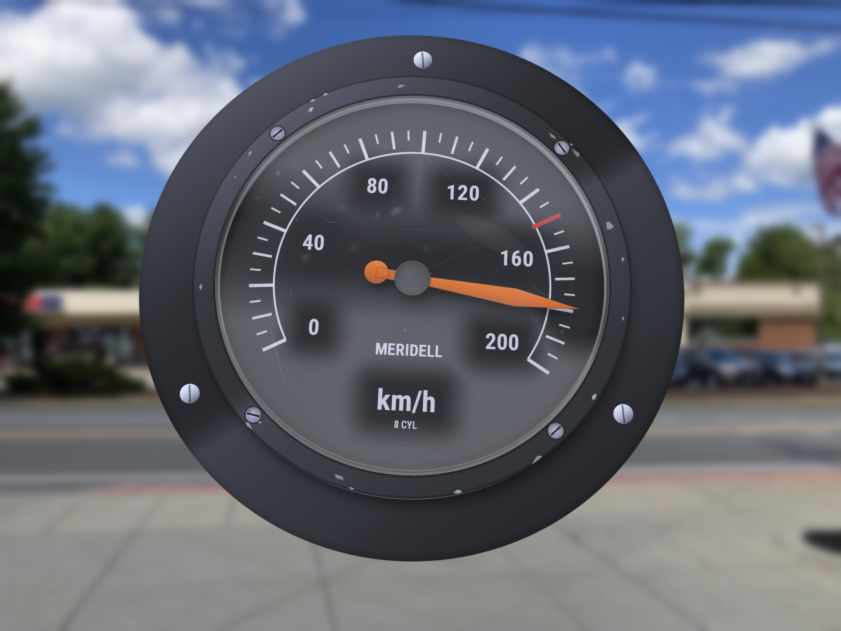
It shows 180,km/h
